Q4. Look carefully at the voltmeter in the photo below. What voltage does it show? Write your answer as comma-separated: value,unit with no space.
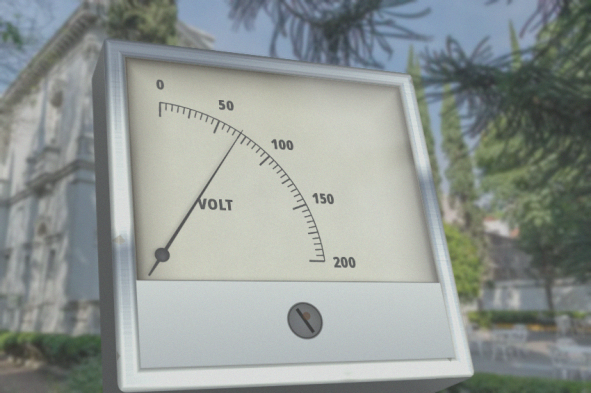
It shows 70,V
